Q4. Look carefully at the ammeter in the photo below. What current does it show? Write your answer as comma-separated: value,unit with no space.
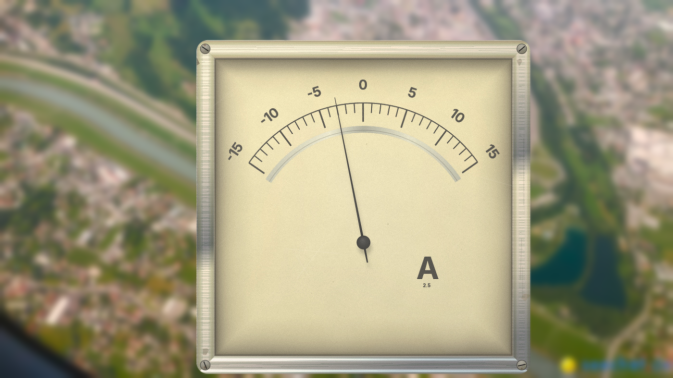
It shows -3,A
